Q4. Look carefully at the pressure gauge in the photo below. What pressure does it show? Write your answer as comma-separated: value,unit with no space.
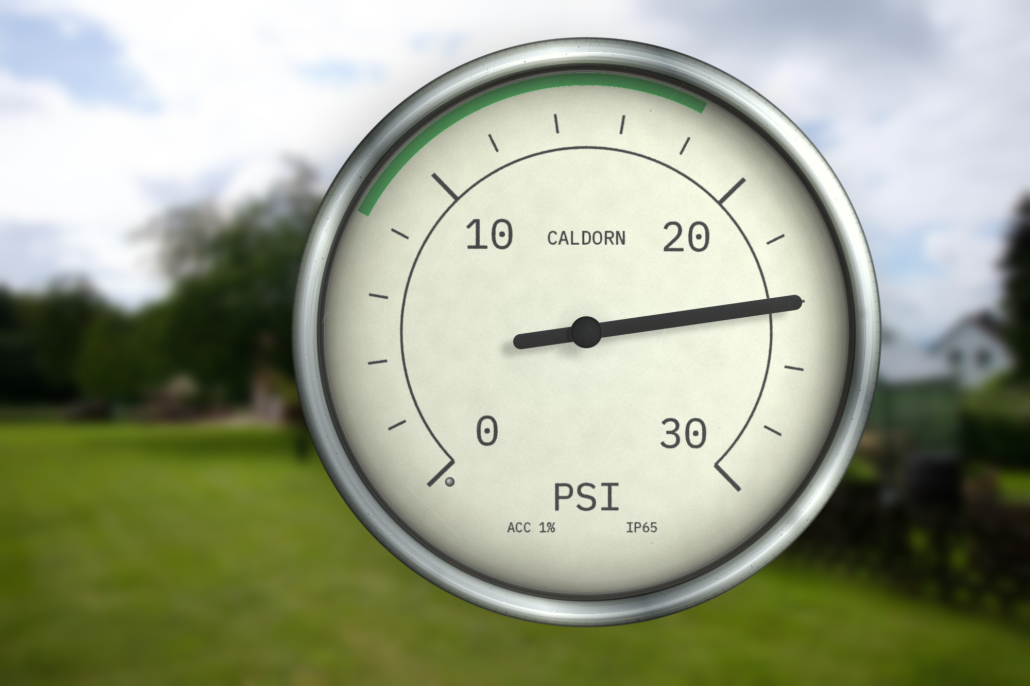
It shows 24,psi
